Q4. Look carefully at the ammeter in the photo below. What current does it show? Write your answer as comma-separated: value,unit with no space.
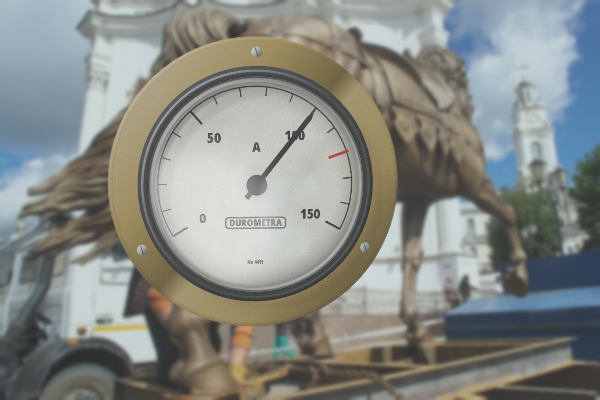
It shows 100,A
